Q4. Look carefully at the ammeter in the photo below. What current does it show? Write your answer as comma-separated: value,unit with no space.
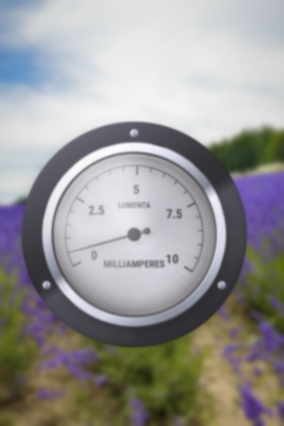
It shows 0.5,mA
